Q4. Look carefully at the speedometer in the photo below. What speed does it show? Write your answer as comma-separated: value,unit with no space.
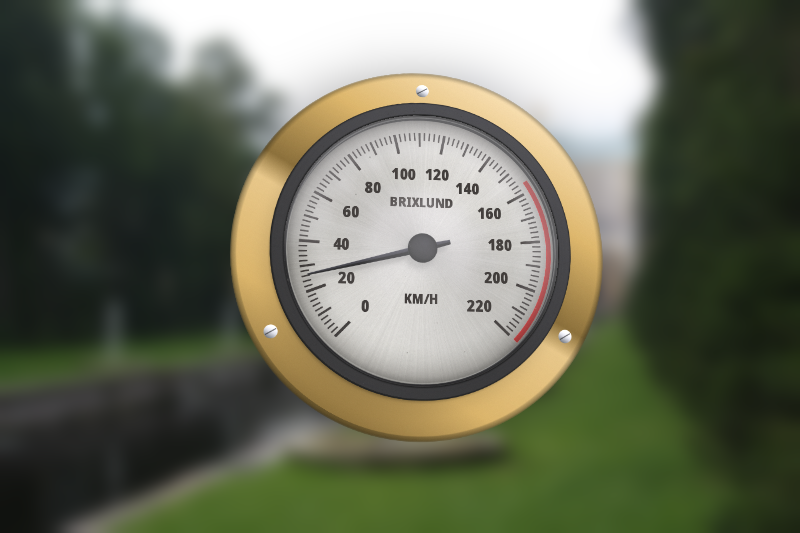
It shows 26,km/h
